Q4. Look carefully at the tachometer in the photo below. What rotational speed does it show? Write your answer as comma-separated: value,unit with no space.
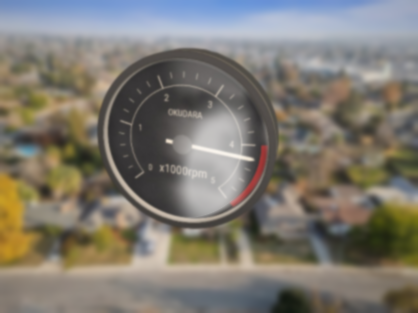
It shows 4200,rpm
